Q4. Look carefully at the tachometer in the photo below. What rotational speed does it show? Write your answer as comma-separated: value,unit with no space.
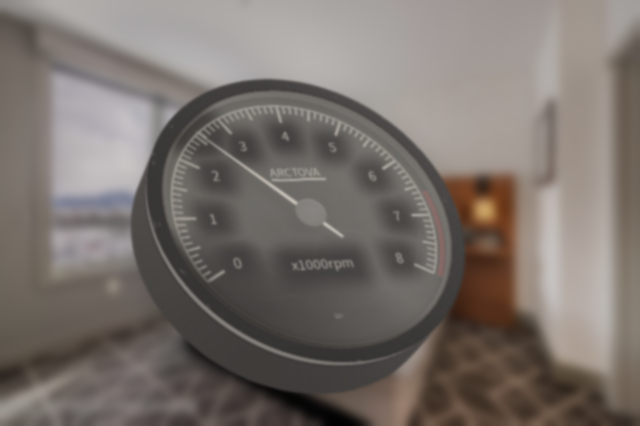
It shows 2500,rpm
